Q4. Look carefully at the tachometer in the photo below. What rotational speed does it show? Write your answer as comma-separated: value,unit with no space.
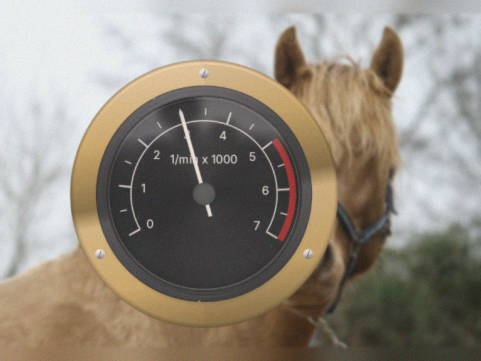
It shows 3000,rpm
